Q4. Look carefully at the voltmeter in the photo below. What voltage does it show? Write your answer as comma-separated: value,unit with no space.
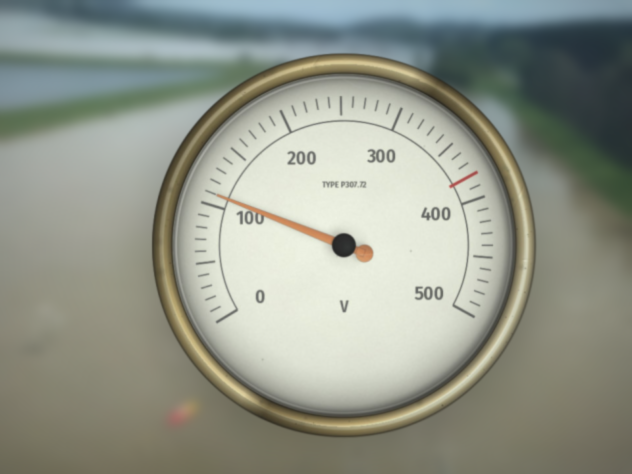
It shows 110,V
